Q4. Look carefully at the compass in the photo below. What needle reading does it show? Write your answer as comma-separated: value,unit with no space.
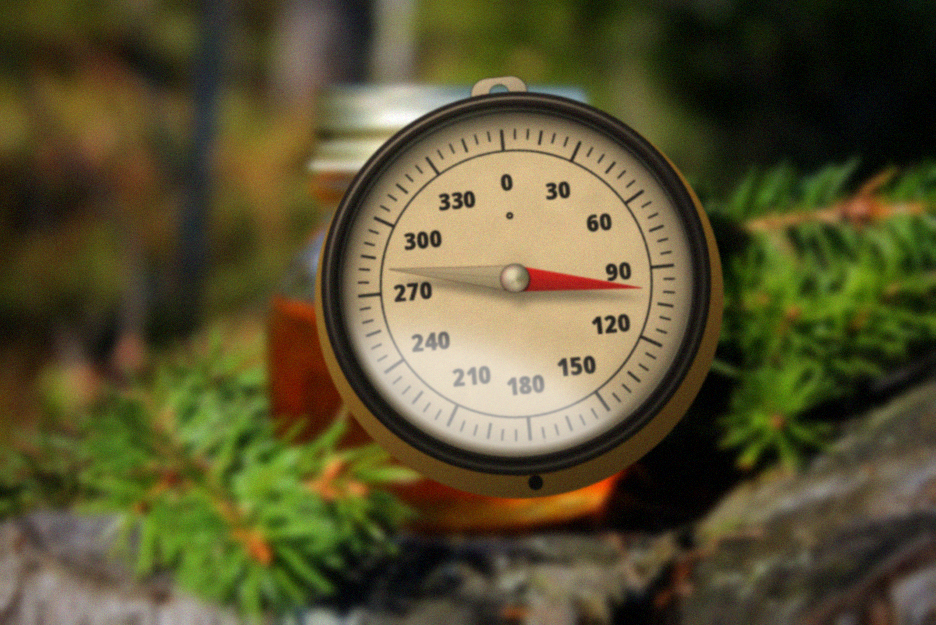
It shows 100,°
